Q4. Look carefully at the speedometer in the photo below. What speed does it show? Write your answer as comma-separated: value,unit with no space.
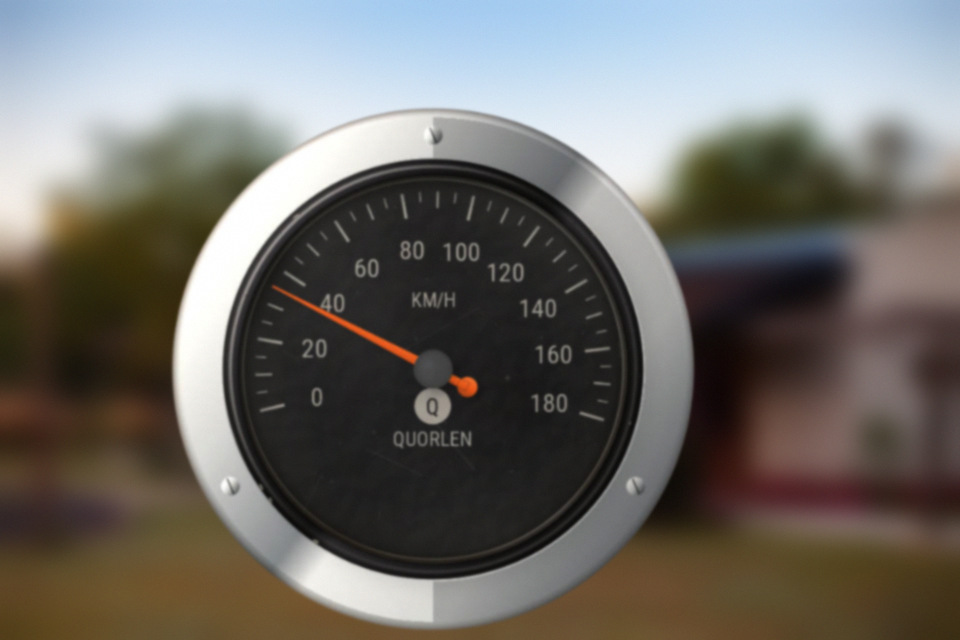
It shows 35,km/h
